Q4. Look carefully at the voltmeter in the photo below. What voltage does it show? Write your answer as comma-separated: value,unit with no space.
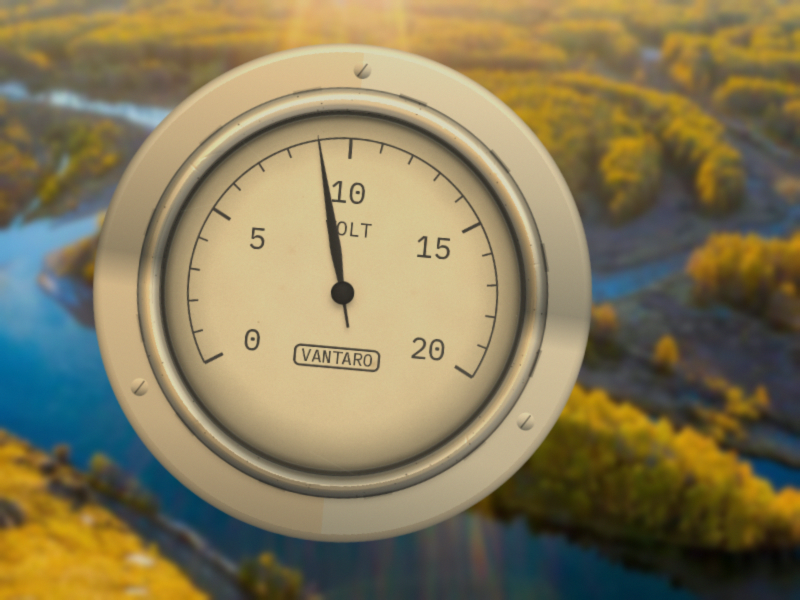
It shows 9,V
